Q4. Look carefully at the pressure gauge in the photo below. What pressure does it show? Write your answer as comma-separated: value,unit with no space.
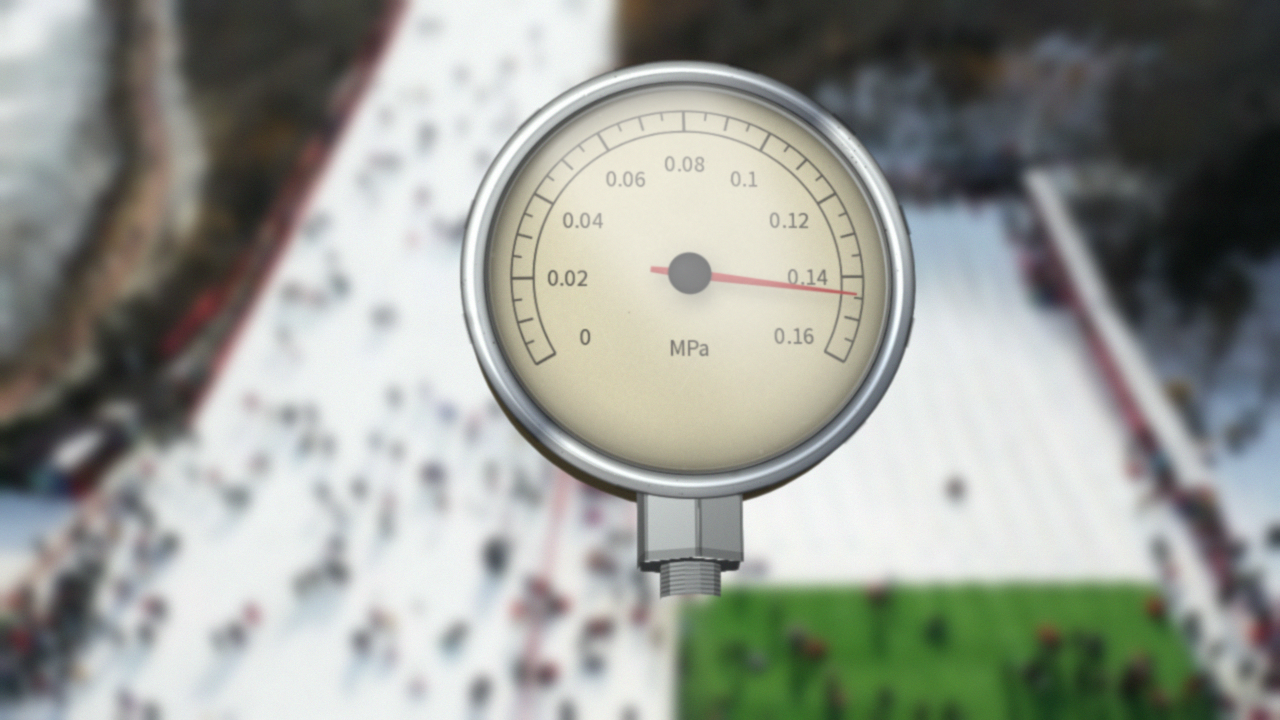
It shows 0.145,MPa
